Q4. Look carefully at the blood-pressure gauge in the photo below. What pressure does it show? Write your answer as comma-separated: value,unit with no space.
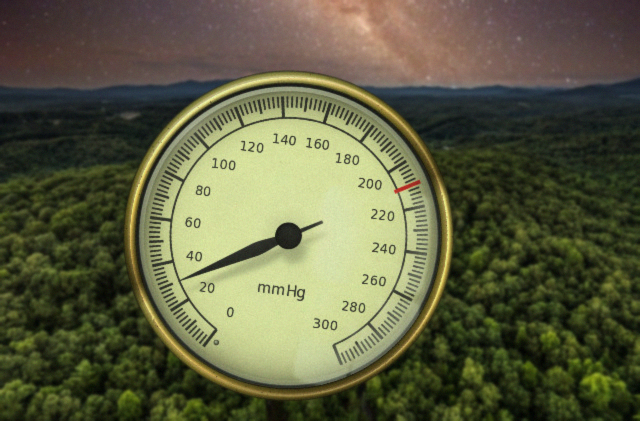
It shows 30,mmHg
